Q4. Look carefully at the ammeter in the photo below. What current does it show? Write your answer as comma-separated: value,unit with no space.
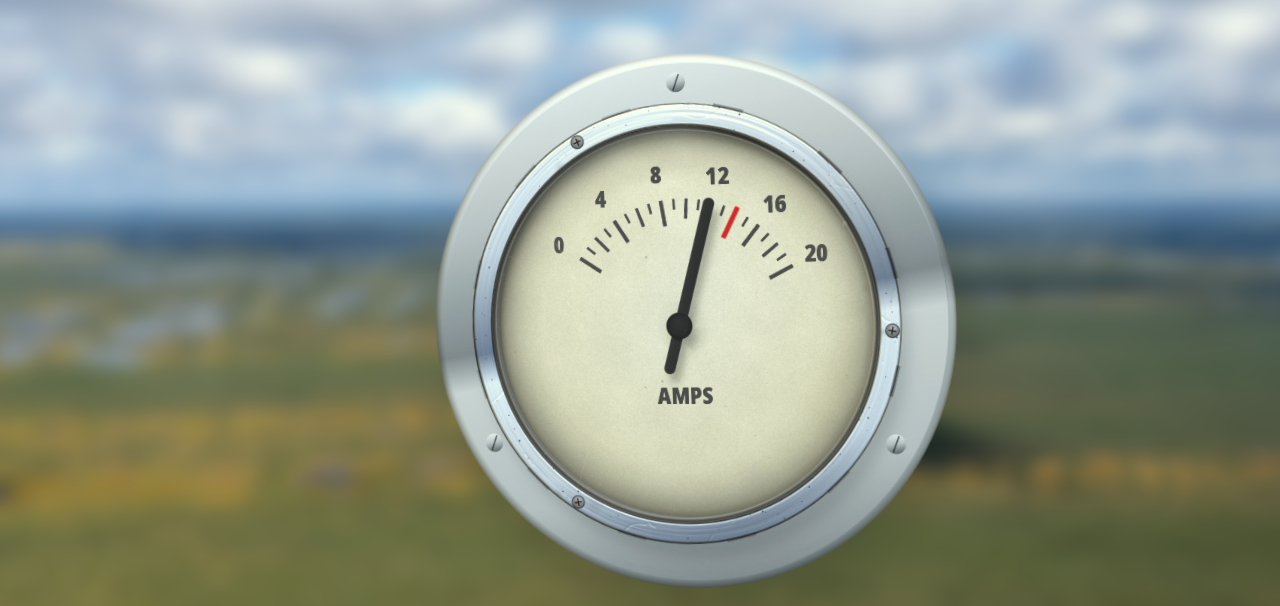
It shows 12,A
